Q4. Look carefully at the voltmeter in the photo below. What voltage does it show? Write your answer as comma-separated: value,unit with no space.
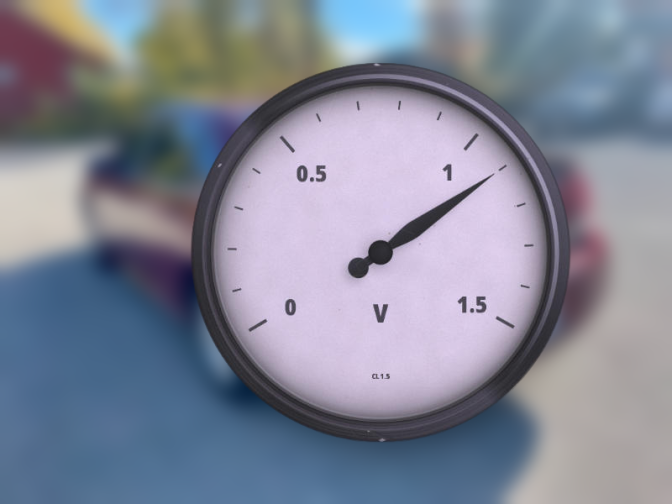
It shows 1.1,V
